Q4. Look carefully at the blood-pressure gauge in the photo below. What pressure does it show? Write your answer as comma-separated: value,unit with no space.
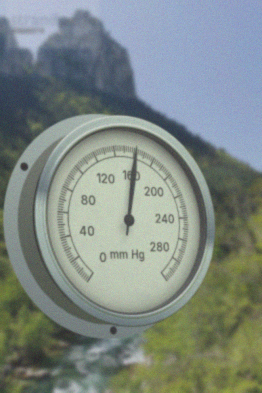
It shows 160,mmHg
